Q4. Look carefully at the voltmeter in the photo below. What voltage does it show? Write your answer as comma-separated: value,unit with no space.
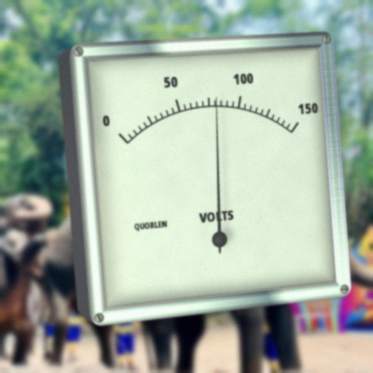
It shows 80,V
